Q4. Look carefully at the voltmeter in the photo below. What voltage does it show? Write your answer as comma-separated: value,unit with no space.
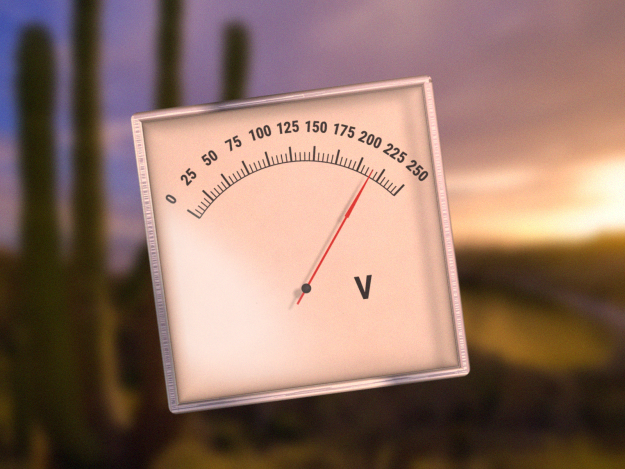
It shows 215,V
